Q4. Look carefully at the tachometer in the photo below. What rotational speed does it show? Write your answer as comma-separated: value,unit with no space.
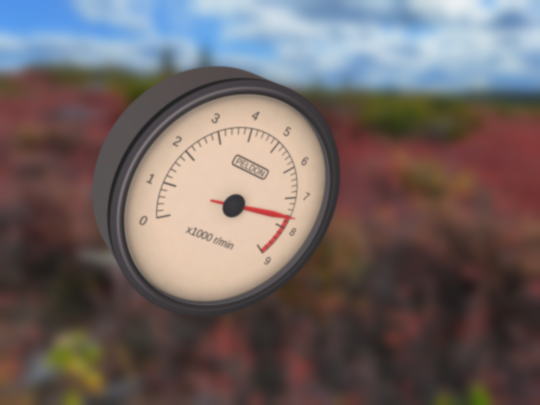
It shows 7600,rpm
